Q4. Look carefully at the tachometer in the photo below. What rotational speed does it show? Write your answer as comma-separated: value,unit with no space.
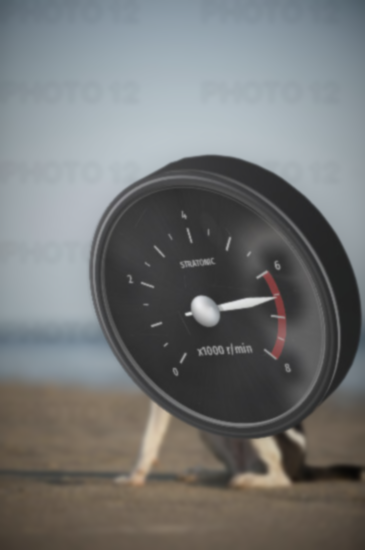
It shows 6500,rpm
